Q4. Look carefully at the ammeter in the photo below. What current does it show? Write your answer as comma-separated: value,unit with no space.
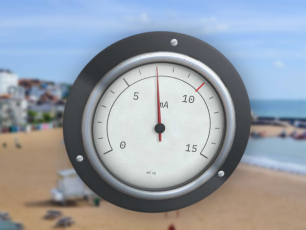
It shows 7,mA
